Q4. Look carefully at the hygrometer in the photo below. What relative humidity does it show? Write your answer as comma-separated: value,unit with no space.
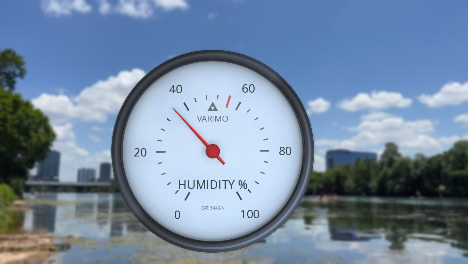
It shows 36,%
